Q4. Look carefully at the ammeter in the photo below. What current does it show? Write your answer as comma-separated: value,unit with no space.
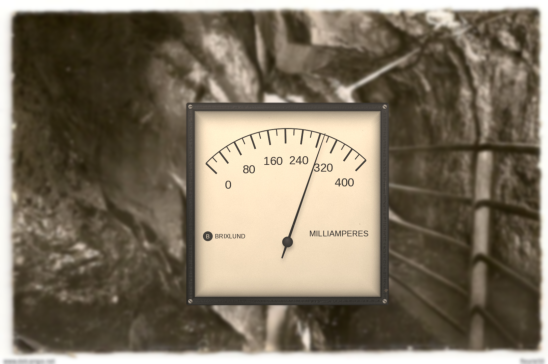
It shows 290,mA
